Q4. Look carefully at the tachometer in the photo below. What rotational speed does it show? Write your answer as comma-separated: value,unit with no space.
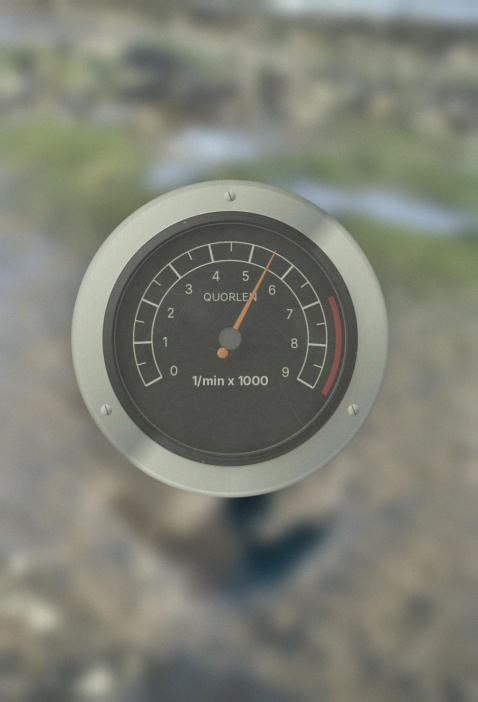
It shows 5500,rpm
